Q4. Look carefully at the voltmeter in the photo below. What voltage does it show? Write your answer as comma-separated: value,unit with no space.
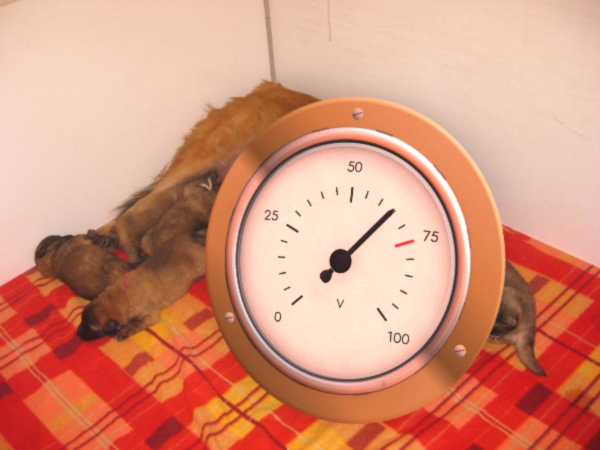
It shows 65,V
